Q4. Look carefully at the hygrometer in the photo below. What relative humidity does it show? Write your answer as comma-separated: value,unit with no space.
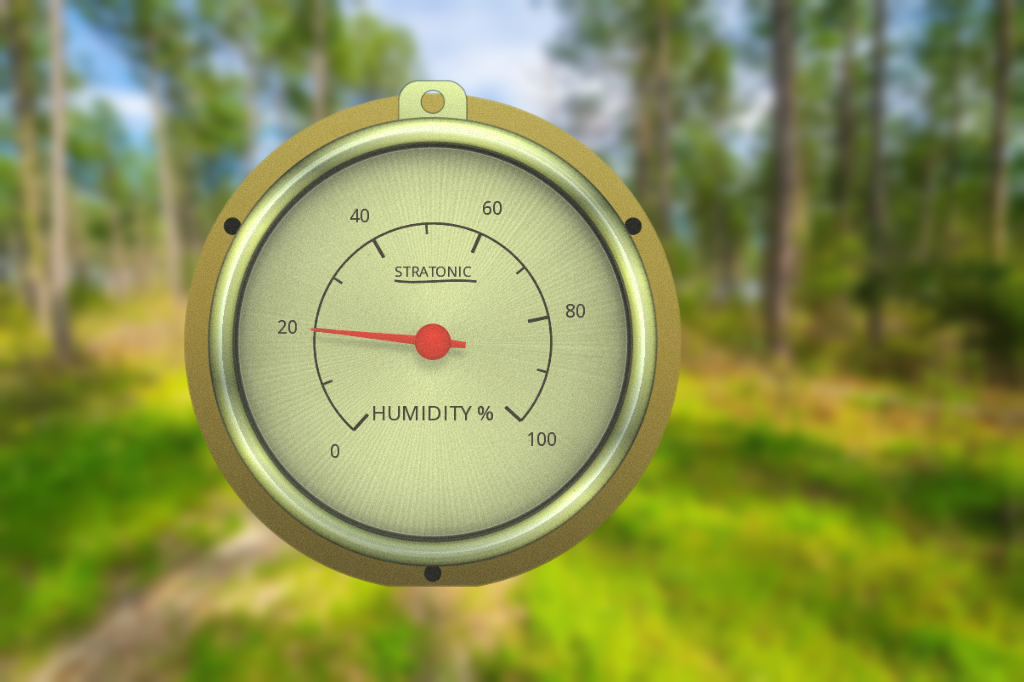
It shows 20,%
